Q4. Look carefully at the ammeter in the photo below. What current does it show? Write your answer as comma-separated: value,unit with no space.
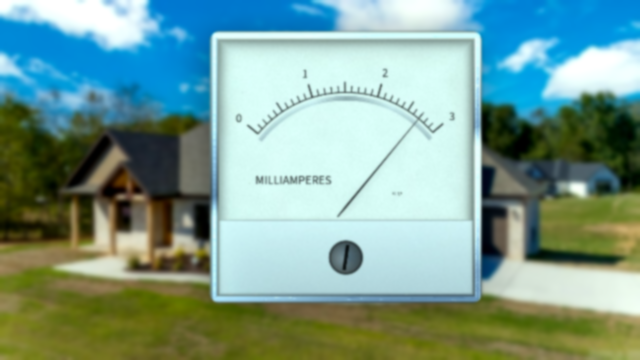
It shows 2.7,mA
